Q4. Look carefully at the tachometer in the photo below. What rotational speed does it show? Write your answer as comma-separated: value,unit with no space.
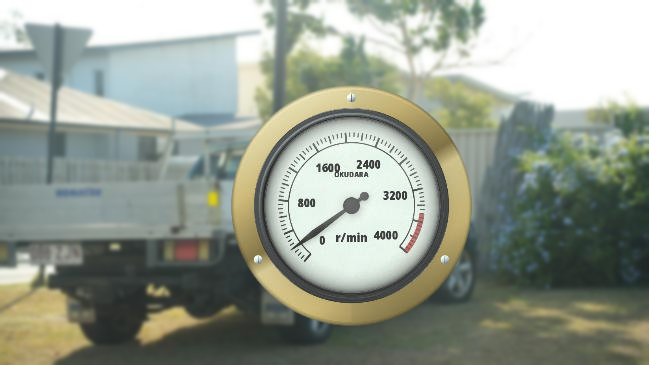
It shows 200,rpm
